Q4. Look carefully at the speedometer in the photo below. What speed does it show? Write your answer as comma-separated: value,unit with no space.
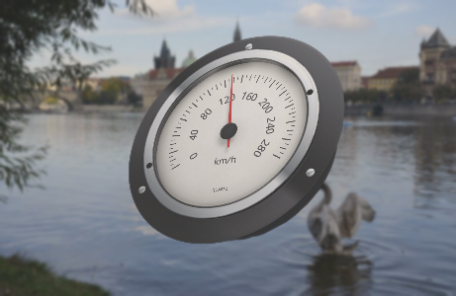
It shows 130,km/h
